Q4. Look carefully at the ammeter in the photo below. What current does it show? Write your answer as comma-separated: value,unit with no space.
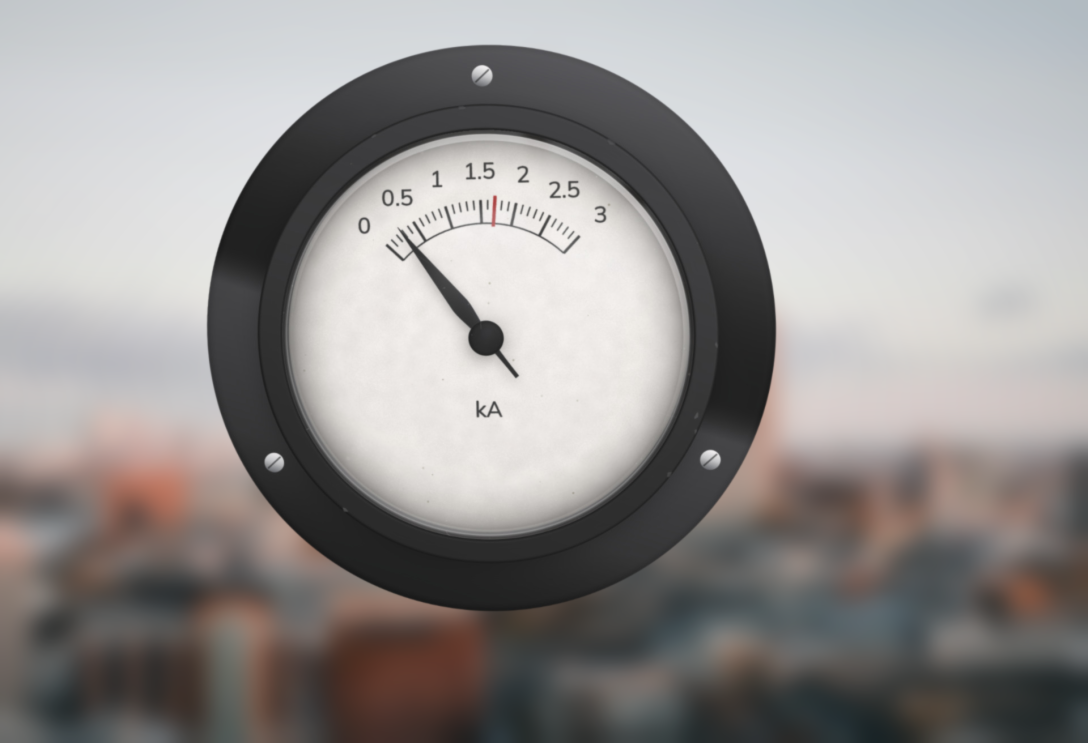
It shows 0.3,kA
